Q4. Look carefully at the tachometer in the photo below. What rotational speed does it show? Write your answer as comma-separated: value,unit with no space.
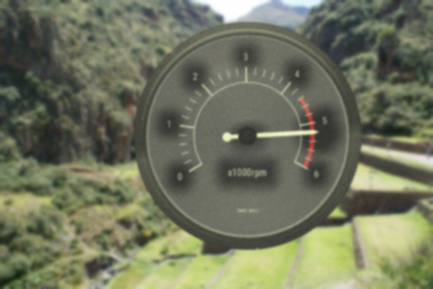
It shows 5200,rpm
